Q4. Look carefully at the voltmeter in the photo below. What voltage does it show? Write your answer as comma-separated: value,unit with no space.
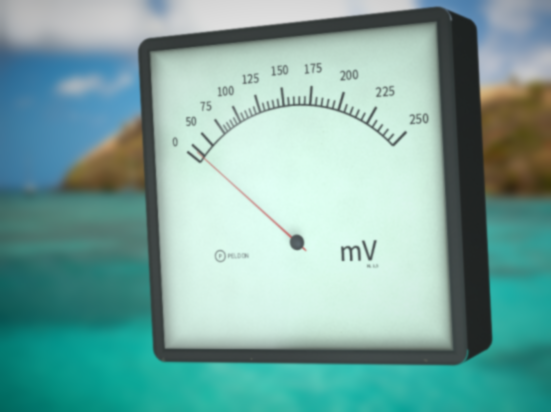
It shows 25,mV
